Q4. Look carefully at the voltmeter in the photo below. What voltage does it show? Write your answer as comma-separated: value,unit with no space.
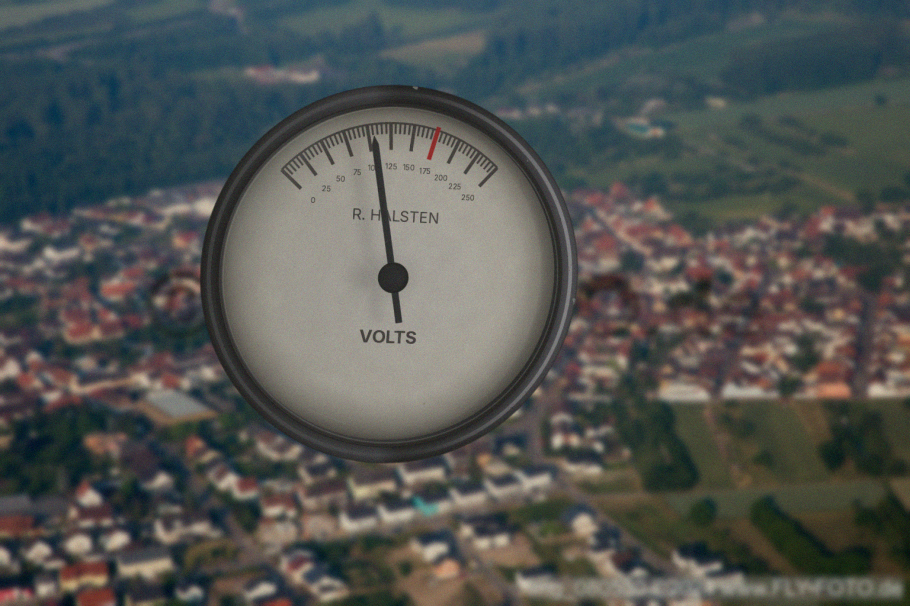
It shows 105,V
